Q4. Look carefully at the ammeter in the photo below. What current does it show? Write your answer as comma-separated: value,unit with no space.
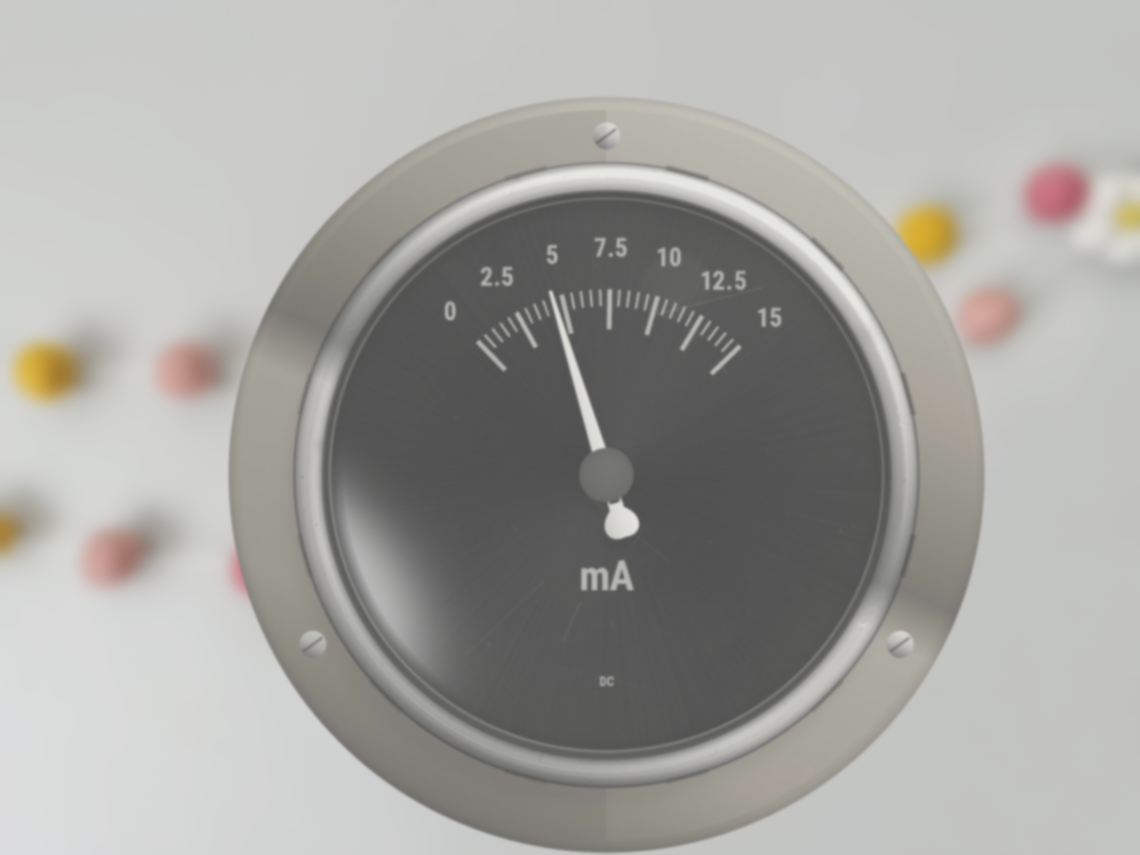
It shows 4.5,mA
